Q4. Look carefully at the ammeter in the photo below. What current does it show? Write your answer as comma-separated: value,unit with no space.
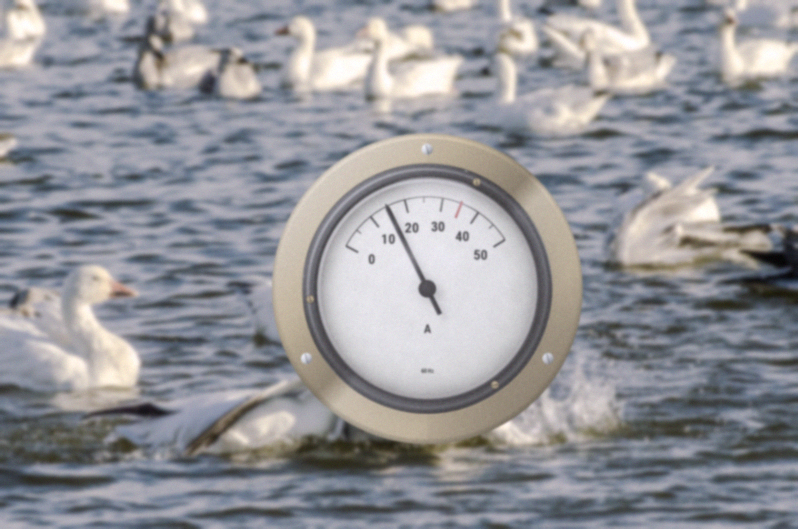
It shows 15,A
